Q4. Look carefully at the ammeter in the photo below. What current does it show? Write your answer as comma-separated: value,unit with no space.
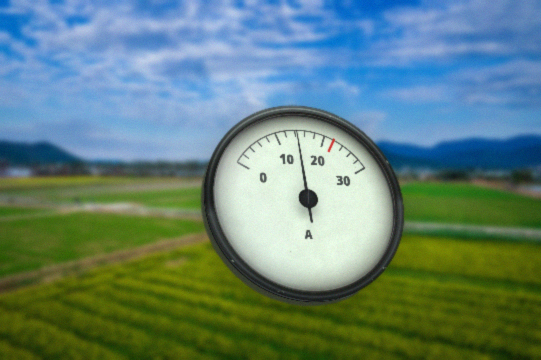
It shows 14,A
